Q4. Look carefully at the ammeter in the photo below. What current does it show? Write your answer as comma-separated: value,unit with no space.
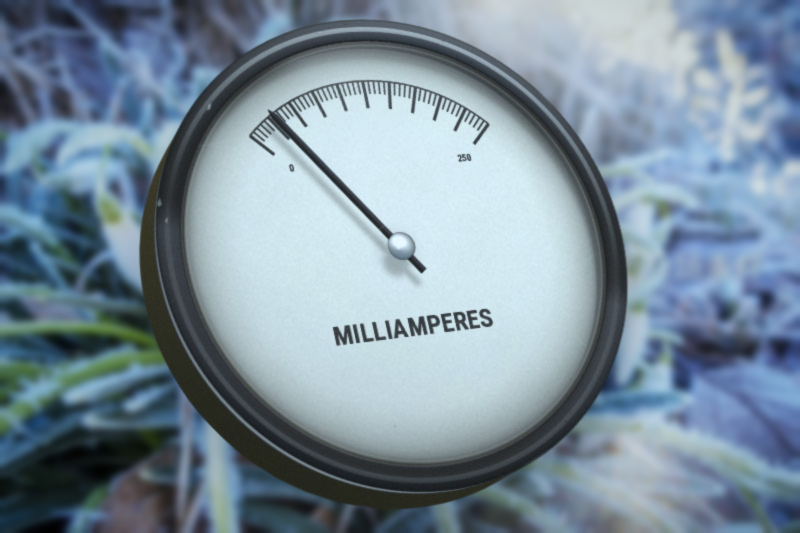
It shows 25,mA
